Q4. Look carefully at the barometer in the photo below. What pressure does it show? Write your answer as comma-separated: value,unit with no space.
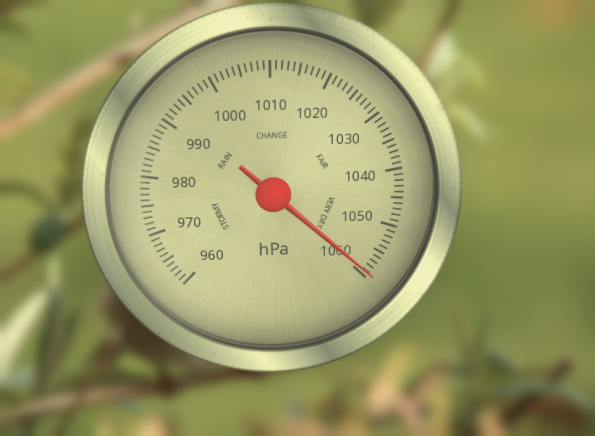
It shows 1059,hPa
